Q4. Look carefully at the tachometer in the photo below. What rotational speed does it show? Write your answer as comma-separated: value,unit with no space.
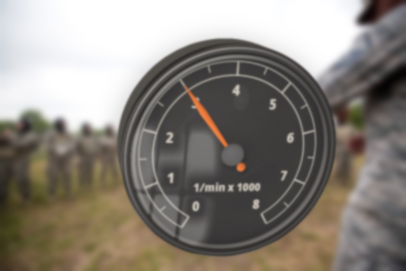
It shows 3000,rpm
